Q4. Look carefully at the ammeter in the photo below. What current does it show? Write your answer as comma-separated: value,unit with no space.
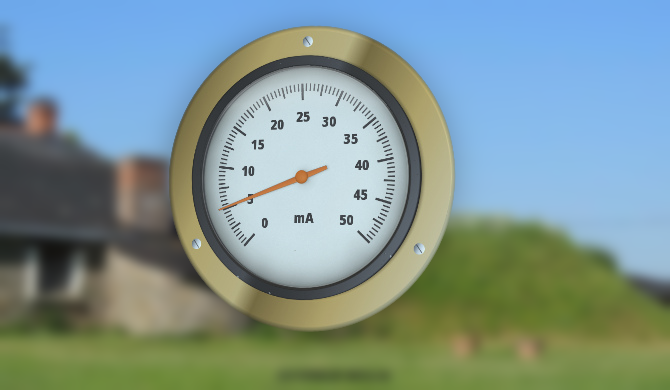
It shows 5,mA
